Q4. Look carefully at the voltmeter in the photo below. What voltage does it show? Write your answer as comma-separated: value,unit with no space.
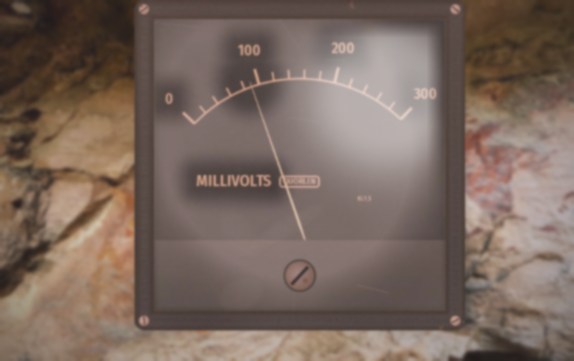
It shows 90,mV
